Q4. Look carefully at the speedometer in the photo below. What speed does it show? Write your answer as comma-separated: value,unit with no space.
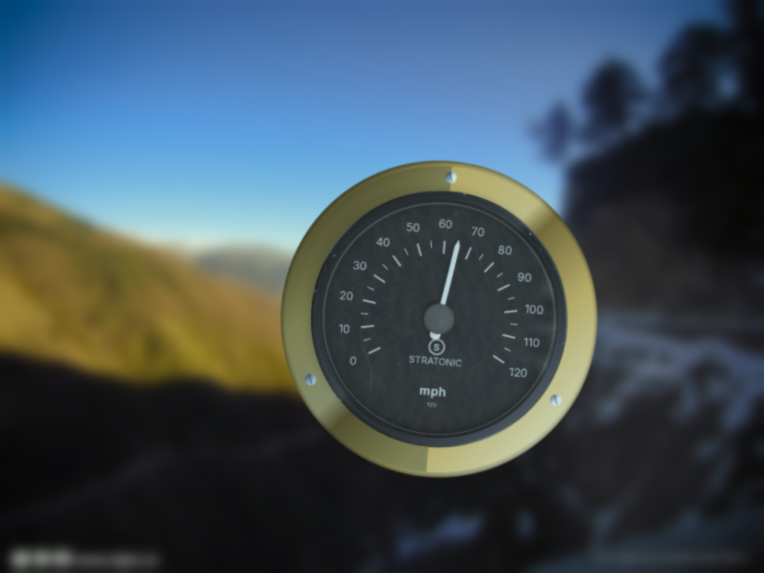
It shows 65,mph
